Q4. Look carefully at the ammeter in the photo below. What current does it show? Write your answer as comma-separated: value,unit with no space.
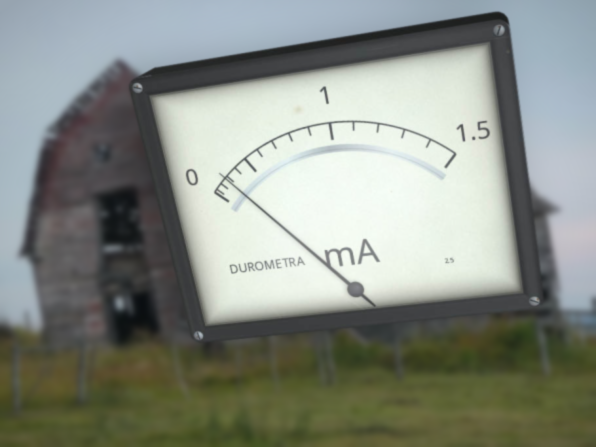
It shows 0.3,mA
